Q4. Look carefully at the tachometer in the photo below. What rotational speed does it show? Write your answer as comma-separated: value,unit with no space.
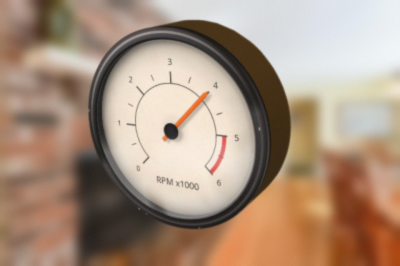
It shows 4000,rpm
